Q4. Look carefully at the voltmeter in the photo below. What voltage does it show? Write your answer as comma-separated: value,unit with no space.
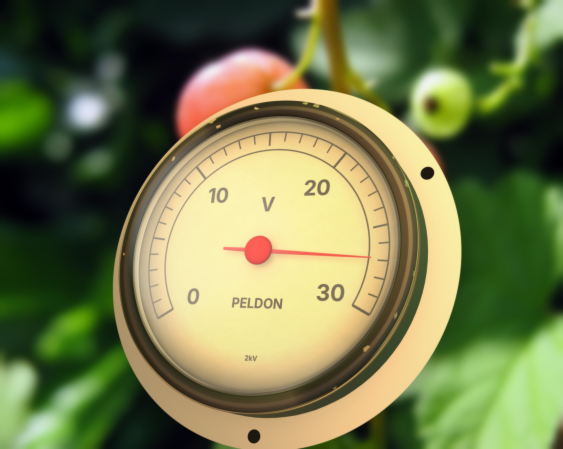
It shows 27,V
